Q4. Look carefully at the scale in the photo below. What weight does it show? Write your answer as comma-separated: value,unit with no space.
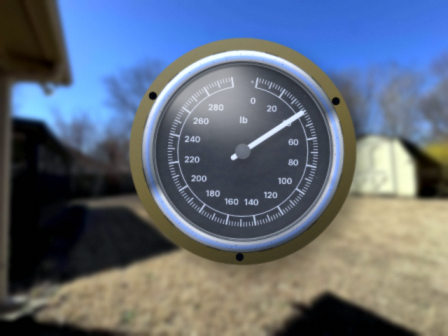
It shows 40,lb
